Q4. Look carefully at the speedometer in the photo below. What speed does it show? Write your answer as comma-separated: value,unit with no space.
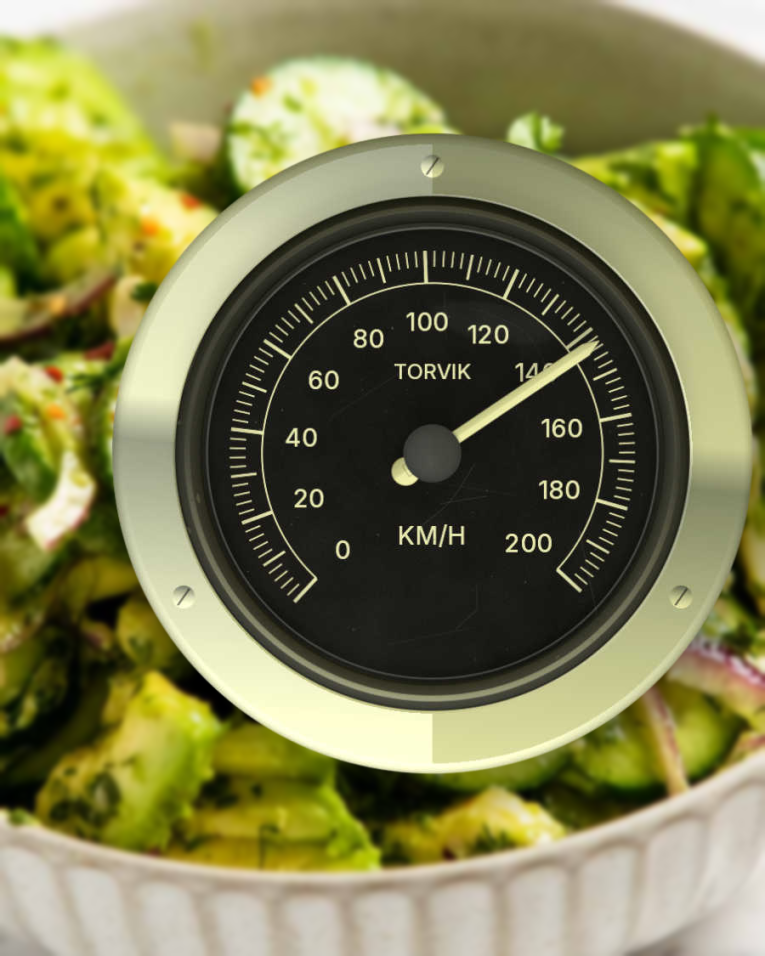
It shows 143,km/h
